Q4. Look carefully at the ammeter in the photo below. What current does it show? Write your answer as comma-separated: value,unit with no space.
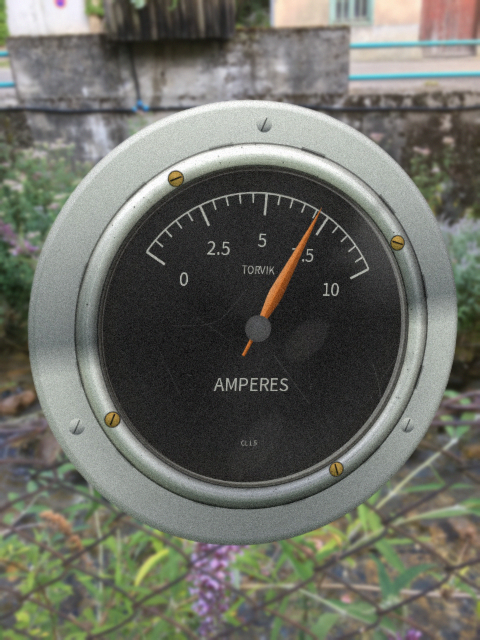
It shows 7,A
